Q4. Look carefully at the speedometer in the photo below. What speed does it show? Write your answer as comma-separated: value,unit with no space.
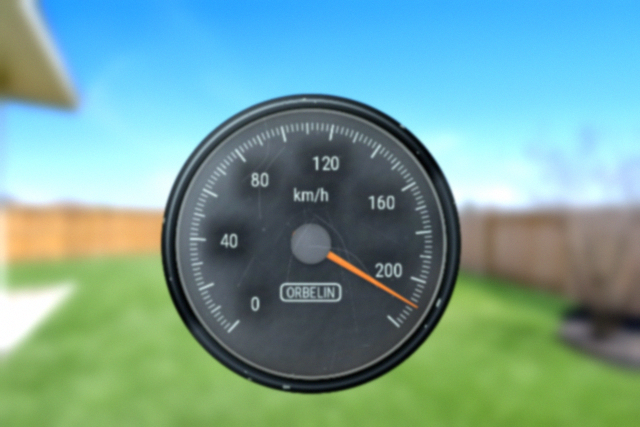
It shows 210,km/h
